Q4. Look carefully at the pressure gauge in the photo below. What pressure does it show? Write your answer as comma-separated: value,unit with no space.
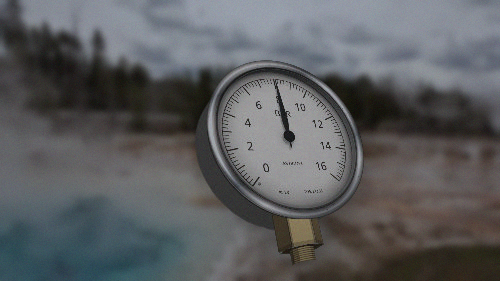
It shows 8,bar
